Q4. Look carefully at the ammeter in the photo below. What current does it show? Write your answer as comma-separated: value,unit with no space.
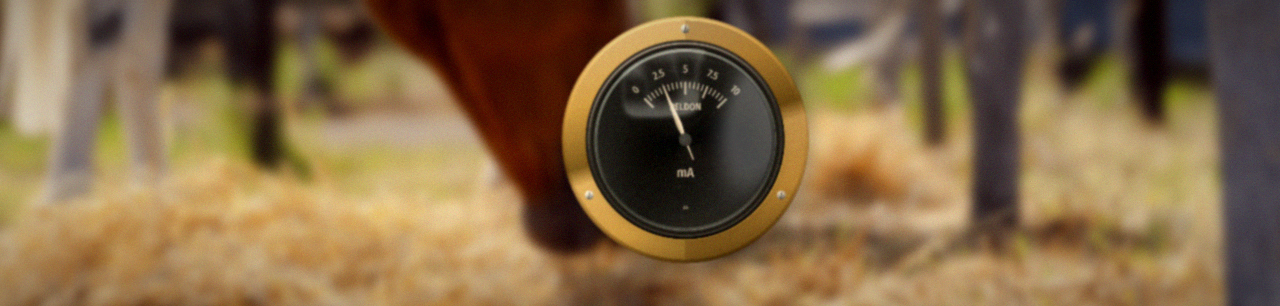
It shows 2.5,mA
